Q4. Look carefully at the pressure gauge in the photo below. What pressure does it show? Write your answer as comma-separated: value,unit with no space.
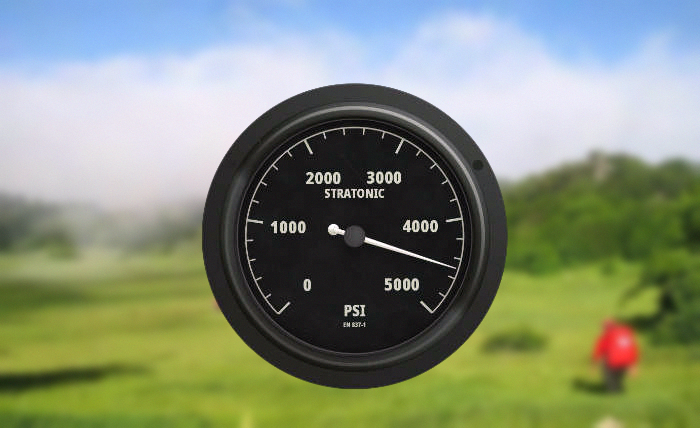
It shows 4500,psi
